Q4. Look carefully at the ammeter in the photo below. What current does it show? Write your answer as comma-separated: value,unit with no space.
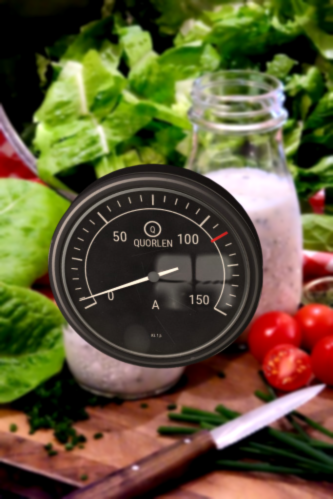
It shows 5,A
